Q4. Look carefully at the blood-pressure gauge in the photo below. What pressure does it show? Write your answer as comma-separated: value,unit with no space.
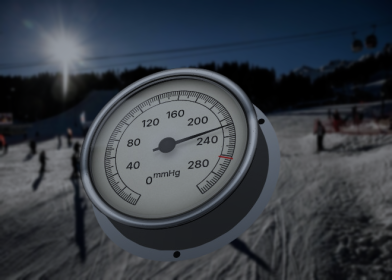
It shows 230,mmHg
